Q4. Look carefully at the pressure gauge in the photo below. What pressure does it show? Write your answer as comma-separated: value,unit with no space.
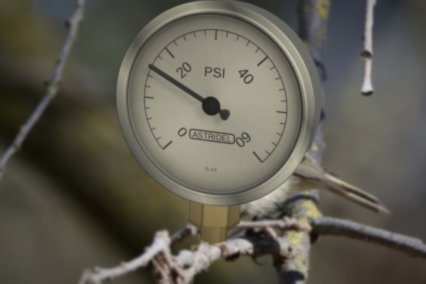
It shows 16,psi
